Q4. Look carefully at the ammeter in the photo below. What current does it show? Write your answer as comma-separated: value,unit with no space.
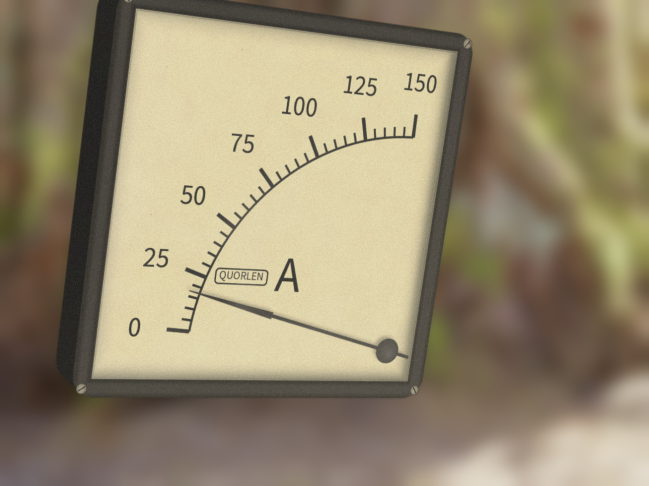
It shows 17.5,A
